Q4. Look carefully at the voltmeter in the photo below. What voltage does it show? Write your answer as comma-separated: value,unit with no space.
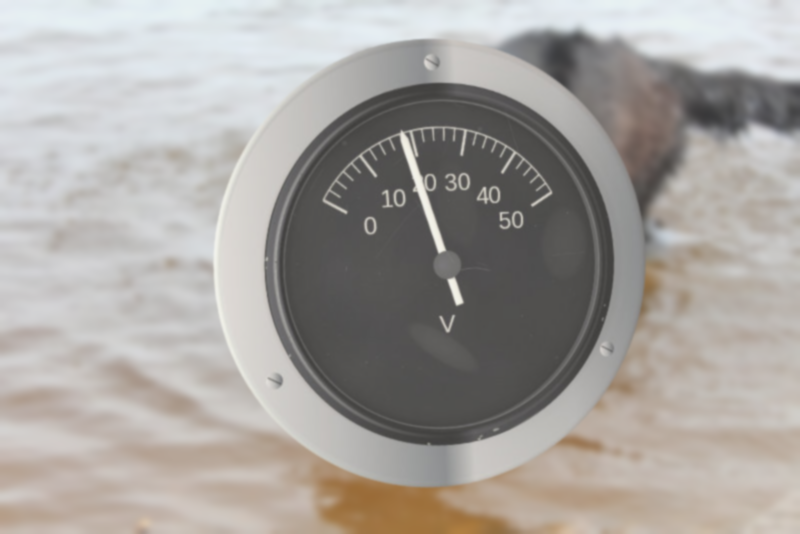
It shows 18,V
